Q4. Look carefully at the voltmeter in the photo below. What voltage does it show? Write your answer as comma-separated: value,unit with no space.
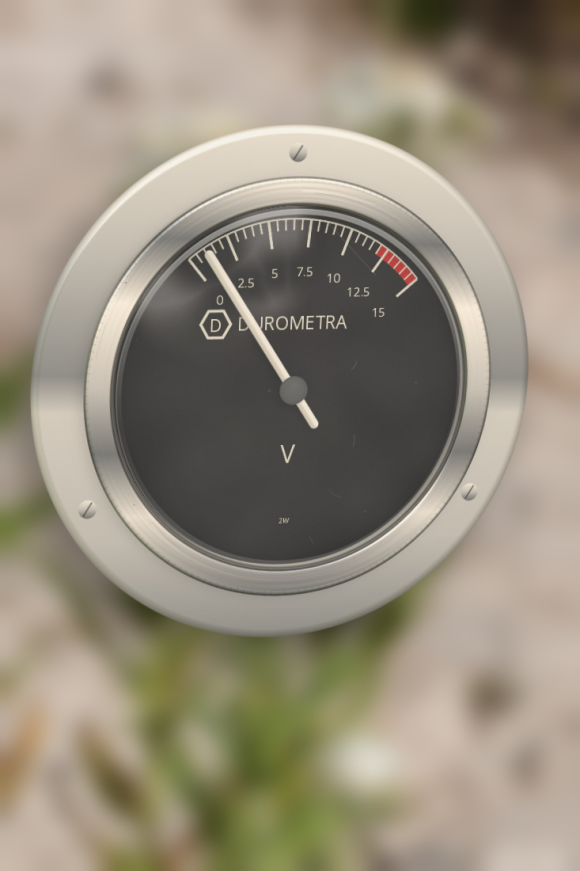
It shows 1,V
